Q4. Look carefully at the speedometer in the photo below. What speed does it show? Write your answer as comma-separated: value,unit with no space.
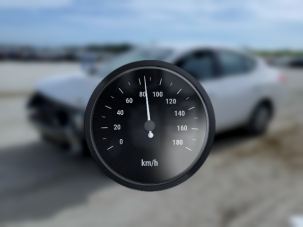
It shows 85,km/h
